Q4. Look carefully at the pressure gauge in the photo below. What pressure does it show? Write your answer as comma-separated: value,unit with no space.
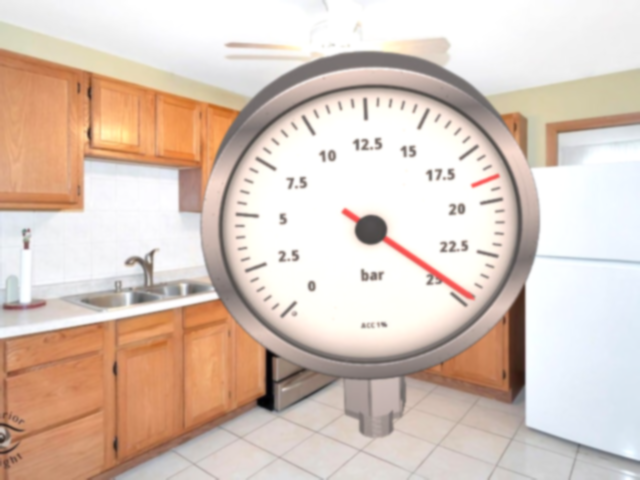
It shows 24.5,bar
